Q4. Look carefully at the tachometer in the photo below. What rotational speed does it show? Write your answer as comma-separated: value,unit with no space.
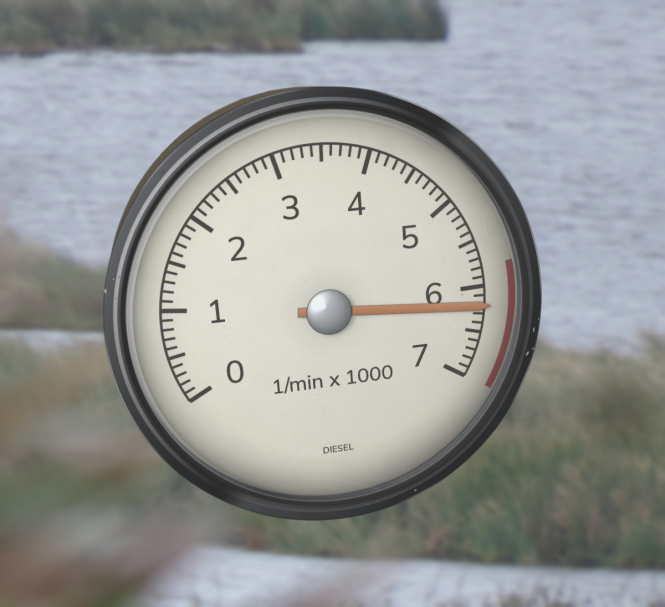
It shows 6200,rpm
